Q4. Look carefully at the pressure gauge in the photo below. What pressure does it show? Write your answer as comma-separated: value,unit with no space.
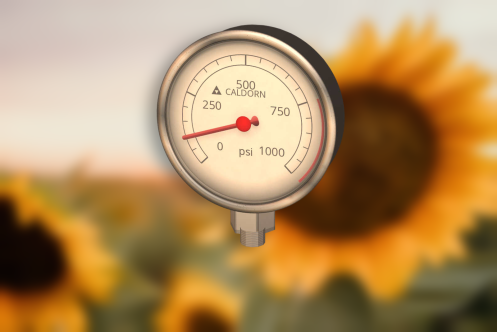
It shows 100,psi
